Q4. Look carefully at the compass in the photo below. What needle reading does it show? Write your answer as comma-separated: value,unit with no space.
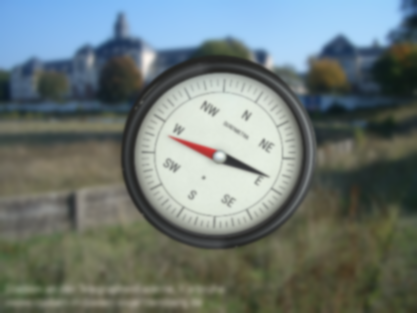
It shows 260,°
